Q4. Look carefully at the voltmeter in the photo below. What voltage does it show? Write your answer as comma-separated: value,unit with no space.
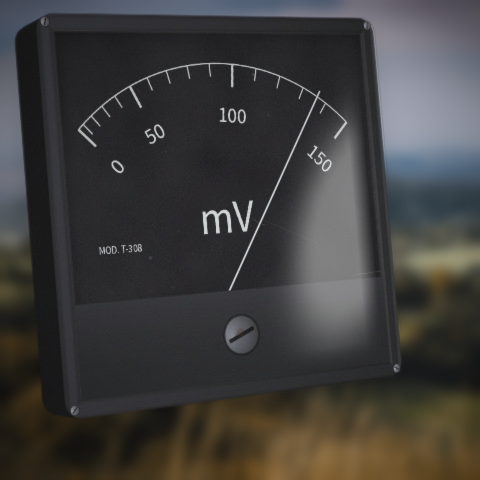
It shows 135,mV
